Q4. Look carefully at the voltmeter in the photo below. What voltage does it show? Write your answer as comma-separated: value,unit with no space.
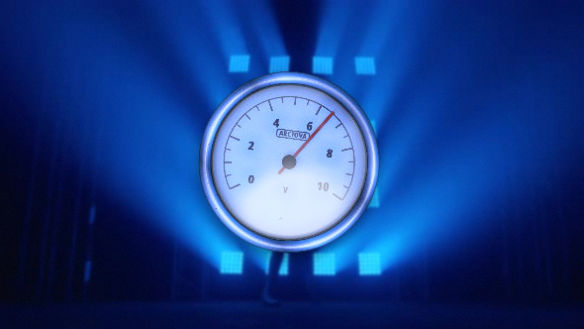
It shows 6.5,V
